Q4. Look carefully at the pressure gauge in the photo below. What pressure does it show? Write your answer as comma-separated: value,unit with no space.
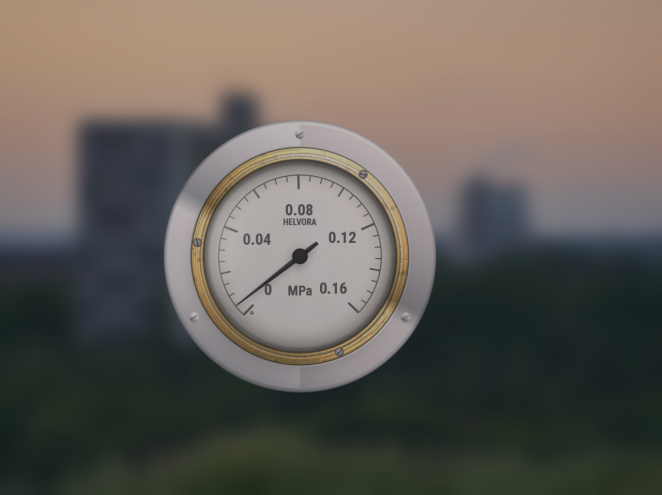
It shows 0.005,MPa
